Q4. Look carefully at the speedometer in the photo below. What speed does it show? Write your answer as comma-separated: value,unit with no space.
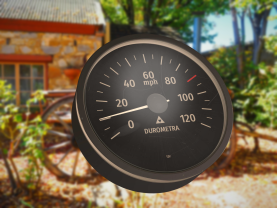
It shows 10,mph
